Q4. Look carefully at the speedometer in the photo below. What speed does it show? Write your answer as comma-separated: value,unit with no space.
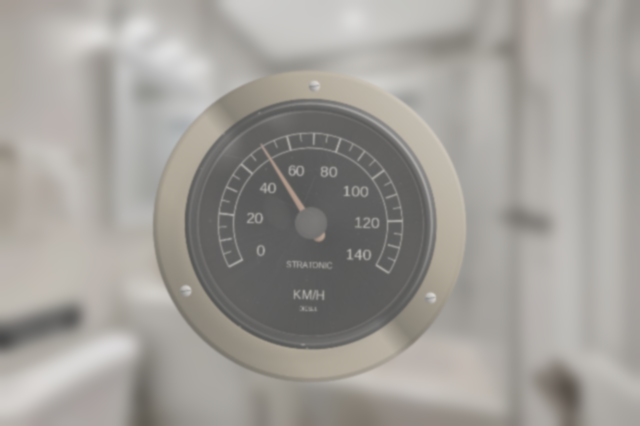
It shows 50,km/h
